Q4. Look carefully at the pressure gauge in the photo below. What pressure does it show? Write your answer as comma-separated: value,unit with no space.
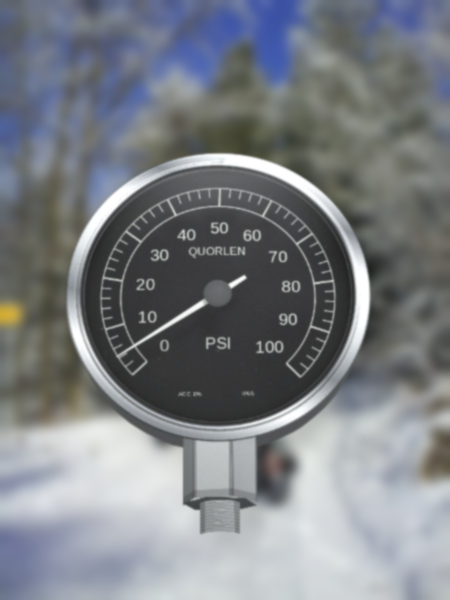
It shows 4,psi
